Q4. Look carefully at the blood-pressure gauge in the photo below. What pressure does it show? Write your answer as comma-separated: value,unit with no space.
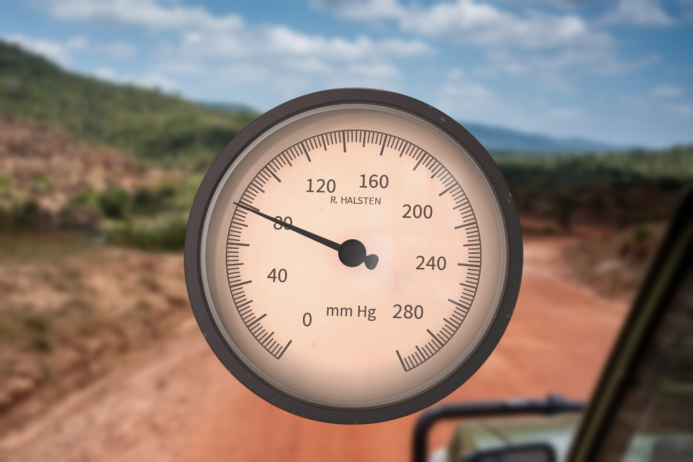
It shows 78,mmHg
